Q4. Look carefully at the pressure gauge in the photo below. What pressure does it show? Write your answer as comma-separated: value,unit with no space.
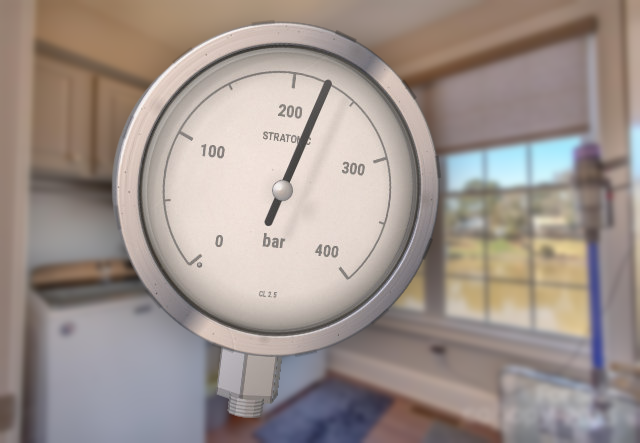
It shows 225,bar
